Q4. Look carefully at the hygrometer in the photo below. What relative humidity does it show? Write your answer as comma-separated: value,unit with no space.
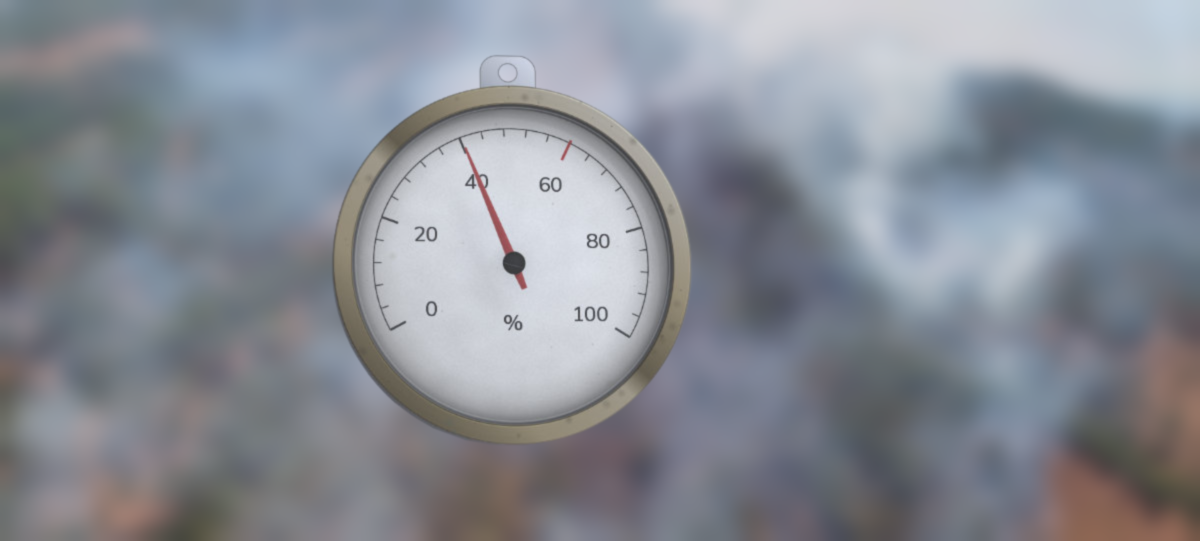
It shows 40,%
